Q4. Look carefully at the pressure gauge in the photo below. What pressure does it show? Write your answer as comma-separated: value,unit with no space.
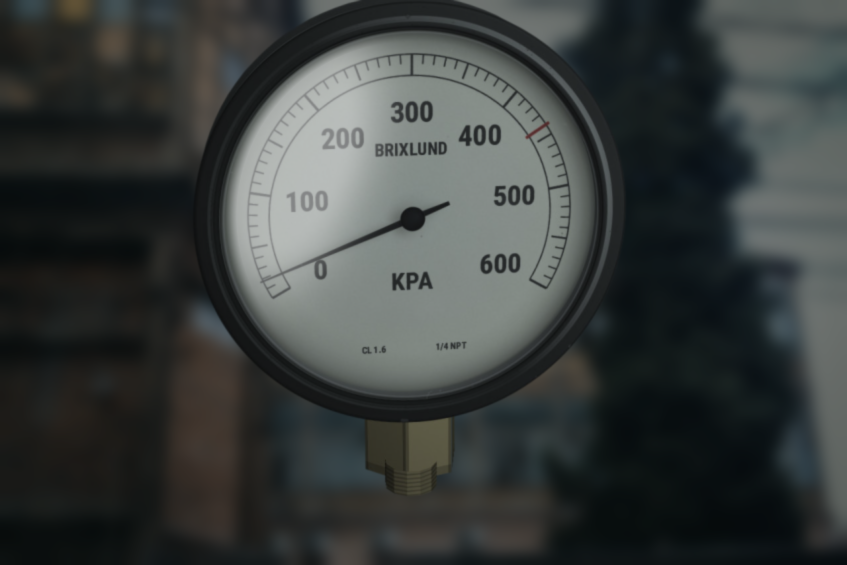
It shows 20,kPa
